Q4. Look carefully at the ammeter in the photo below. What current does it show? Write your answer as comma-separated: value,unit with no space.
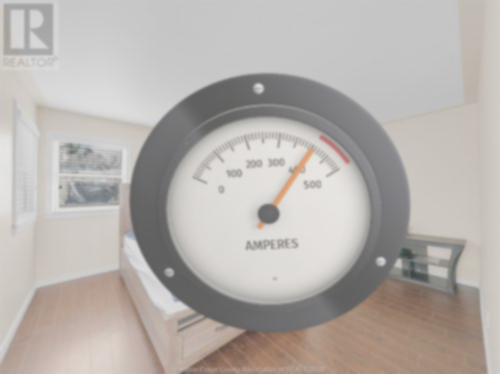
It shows 400,A
